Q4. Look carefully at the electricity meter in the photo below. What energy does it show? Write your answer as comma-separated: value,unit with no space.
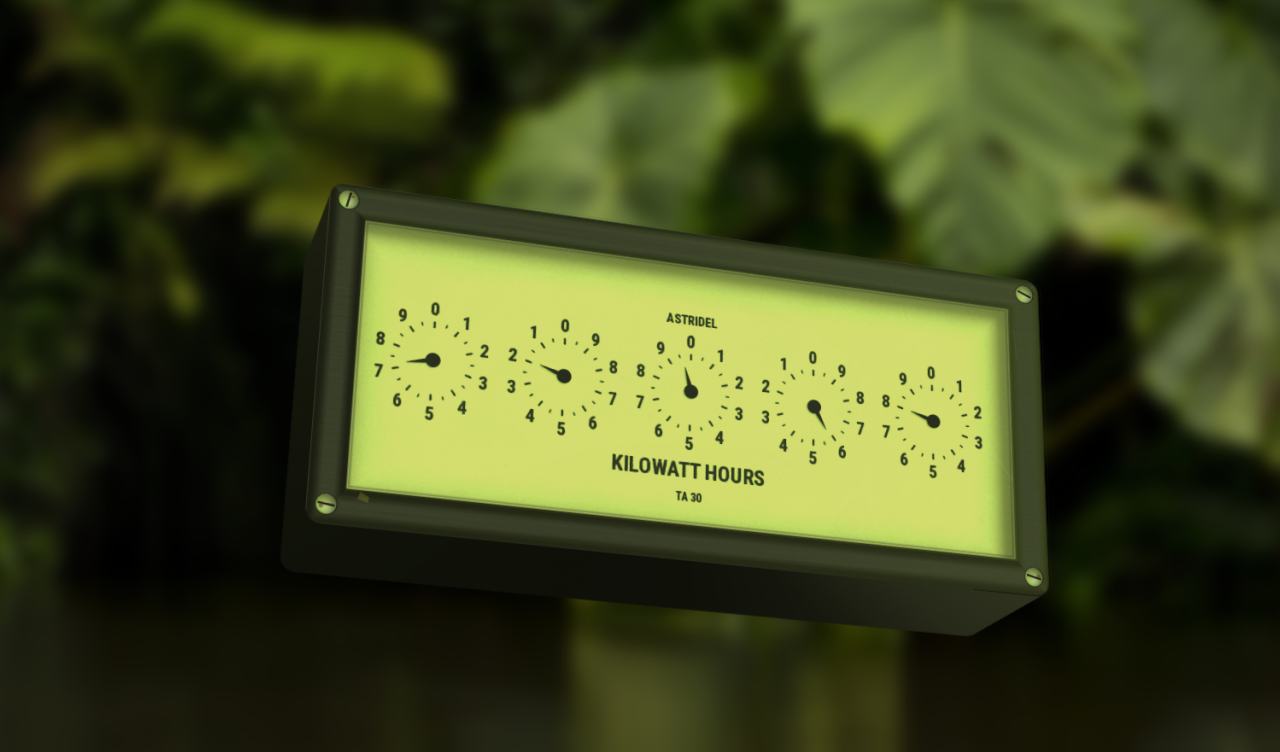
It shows 71958,kWh
